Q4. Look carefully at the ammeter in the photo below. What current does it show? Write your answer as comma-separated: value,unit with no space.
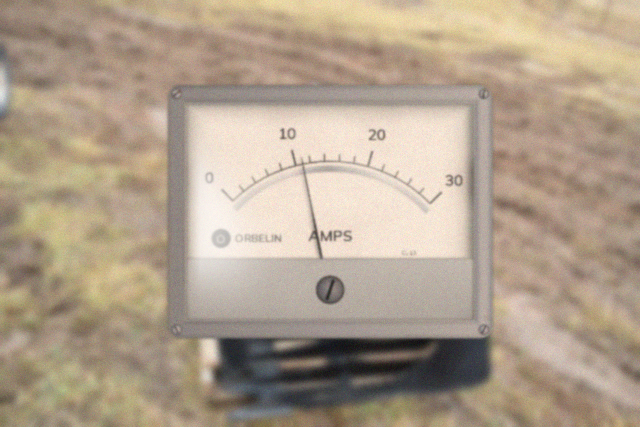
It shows 11,A
